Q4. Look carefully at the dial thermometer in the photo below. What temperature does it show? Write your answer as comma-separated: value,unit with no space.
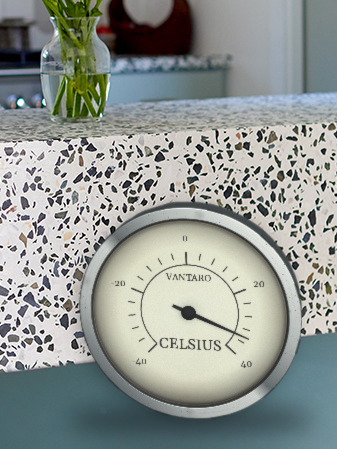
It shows 34,°C
